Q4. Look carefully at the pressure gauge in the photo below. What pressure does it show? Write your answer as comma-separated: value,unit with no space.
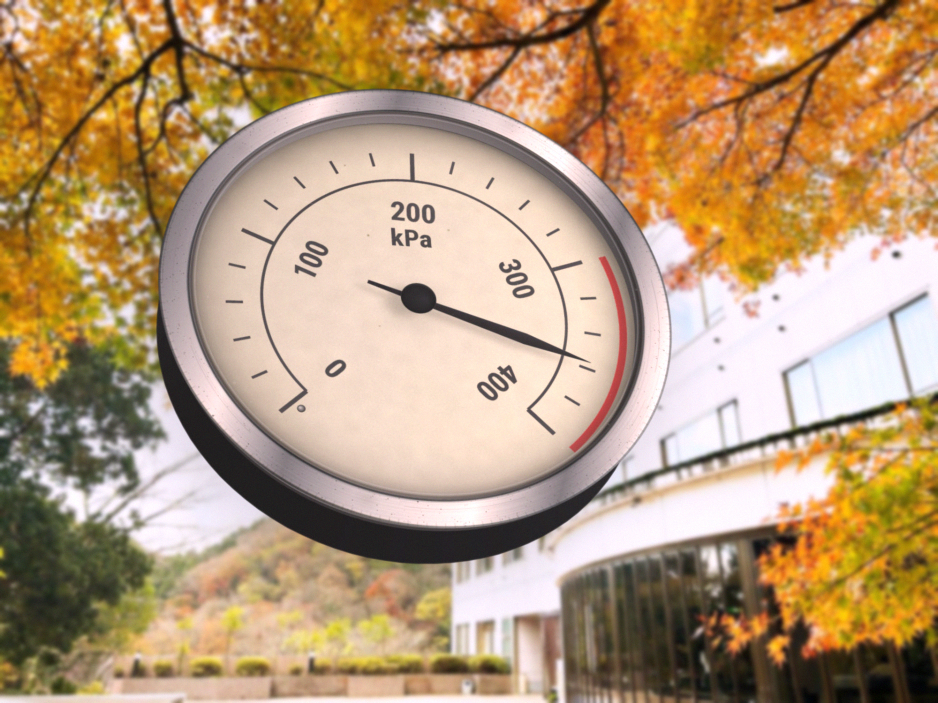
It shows 360,kPa
